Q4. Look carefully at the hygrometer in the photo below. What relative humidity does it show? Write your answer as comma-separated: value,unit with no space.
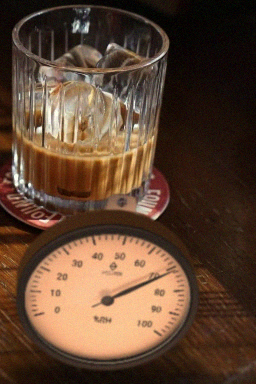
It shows 70,%
